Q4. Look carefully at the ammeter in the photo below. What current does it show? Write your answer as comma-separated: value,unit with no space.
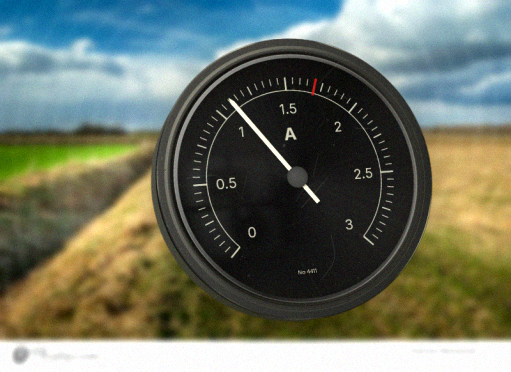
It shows 1.1,A
